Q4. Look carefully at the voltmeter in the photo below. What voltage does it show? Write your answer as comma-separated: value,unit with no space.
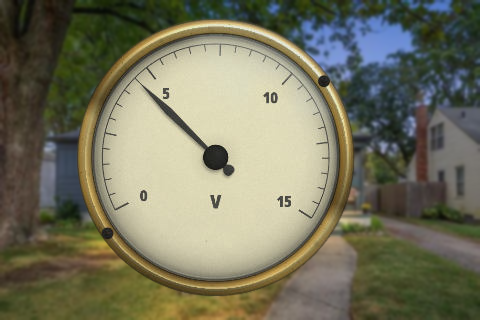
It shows 4.5,V
